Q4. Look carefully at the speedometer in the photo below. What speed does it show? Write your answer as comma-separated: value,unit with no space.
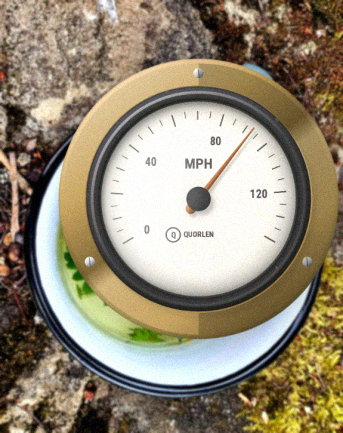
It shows 92.5,mph
